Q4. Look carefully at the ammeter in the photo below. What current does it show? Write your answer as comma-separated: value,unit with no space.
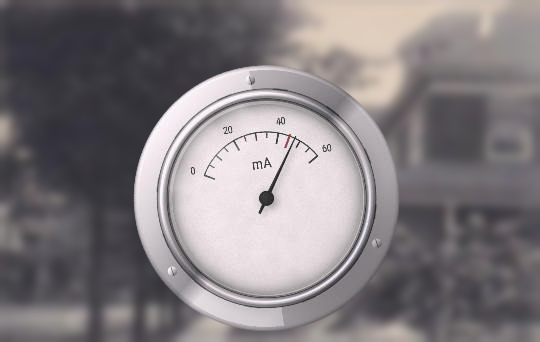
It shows 47.5,mA
